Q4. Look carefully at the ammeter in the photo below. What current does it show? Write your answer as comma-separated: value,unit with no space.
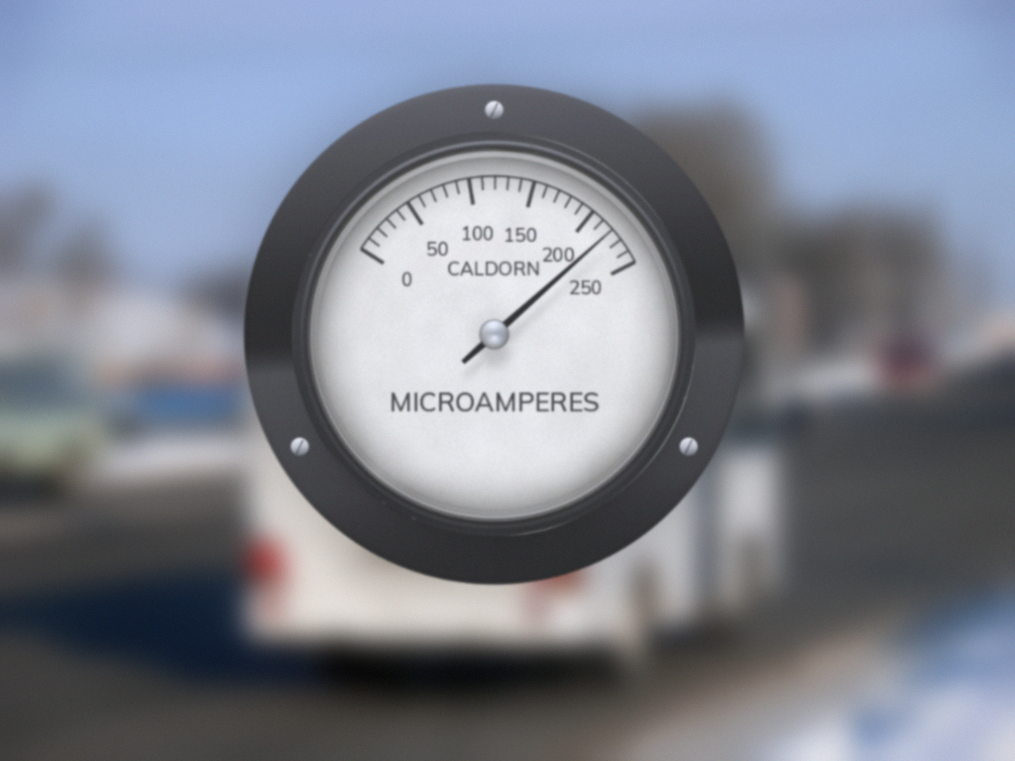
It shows 220,µA
